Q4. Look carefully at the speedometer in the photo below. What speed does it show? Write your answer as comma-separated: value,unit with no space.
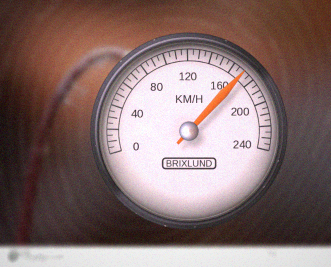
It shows 170,km/h
